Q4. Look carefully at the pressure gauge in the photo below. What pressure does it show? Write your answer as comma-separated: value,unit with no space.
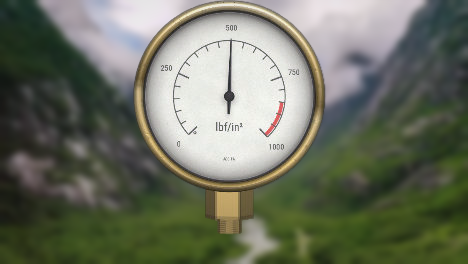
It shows 500,psi
